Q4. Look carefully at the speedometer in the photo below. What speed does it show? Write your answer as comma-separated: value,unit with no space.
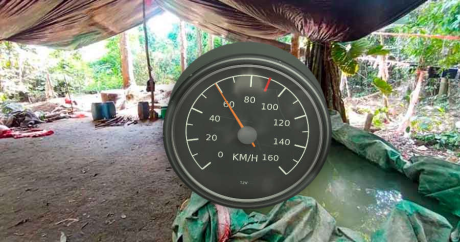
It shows 60,km/h
